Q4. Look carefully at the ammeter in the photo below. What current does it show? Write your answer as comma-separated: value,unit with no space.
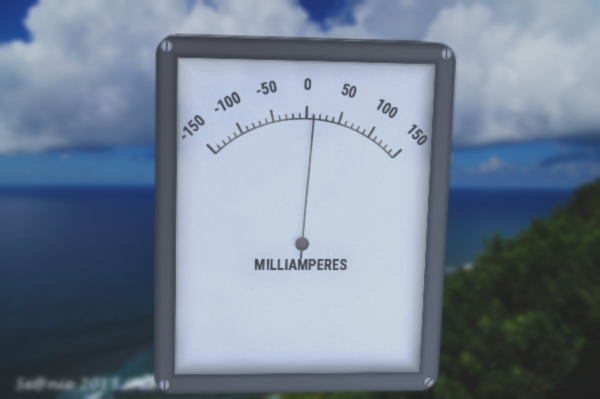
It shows 10,mA
